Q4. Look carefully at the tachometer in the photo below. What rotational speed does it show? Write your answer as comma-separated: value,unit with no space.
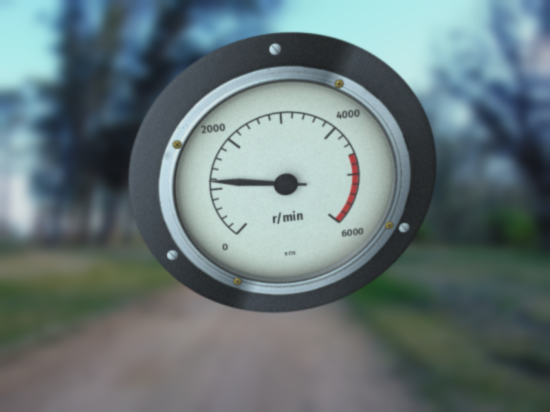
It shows 1200,rpm
